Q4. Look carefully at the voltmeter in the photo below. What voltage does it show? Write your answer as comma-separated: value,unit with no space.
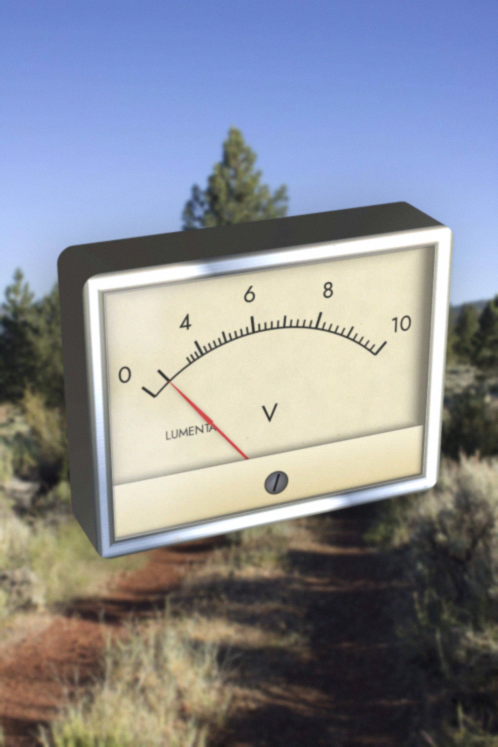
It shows 2,V
